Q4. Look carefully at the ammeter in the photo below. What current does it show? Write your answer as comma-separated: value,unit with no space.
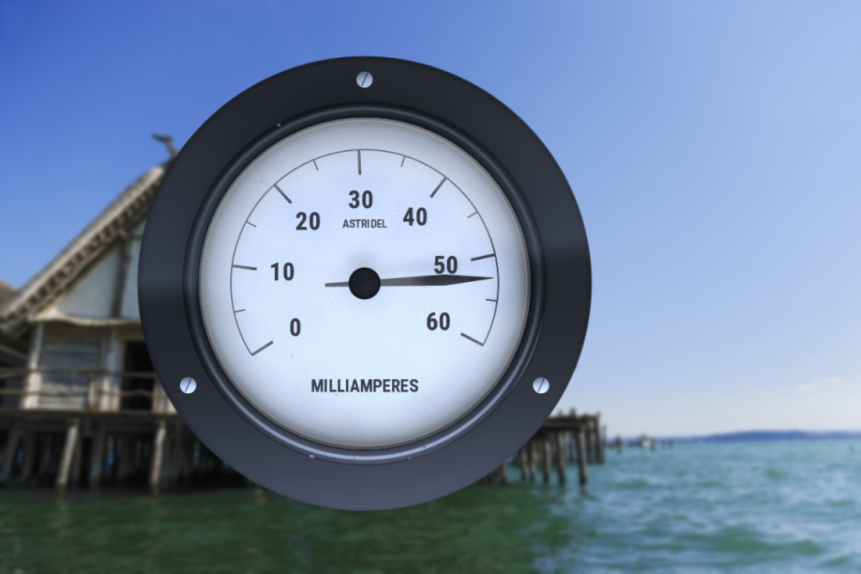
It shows 52.5,mA
